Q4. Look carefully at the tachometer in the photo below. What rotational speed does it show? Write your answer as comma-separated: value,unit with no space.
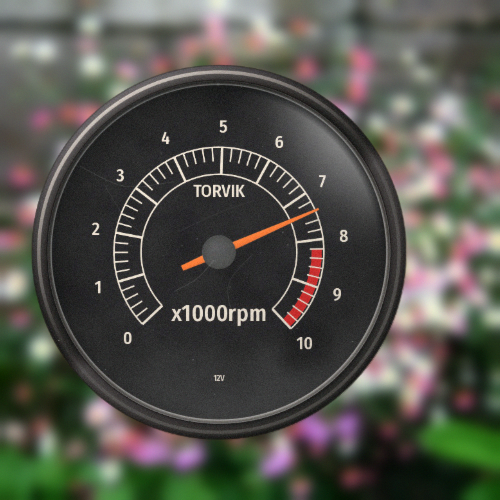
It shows 7400,rpm
